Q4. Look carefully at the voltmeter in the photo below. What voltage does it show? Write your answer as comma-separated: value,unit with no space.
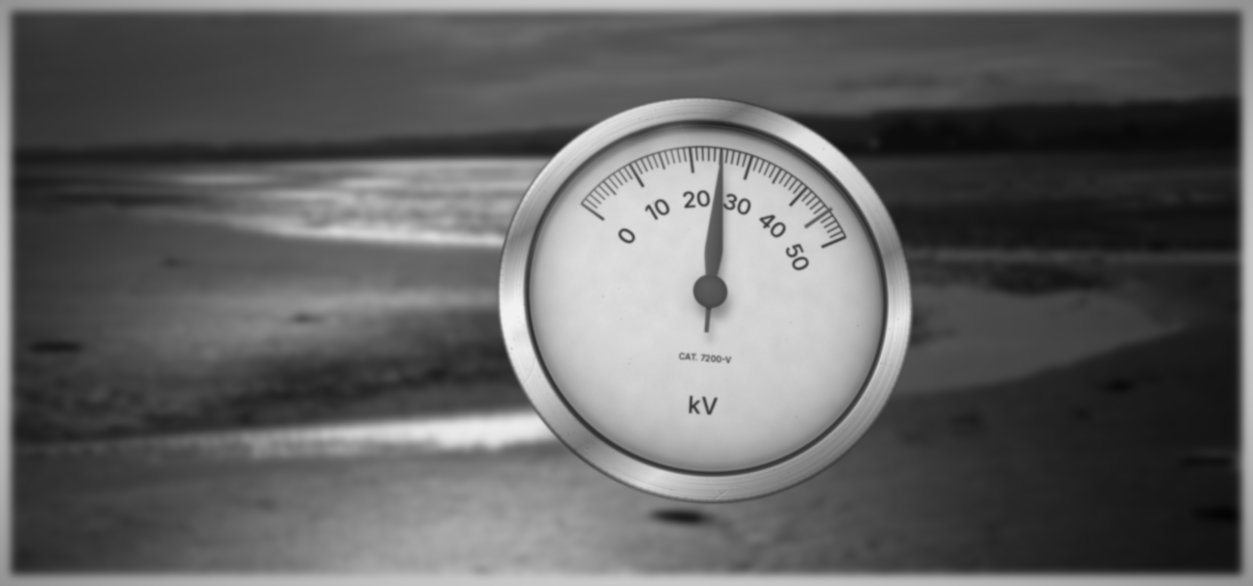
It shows 25,kV
